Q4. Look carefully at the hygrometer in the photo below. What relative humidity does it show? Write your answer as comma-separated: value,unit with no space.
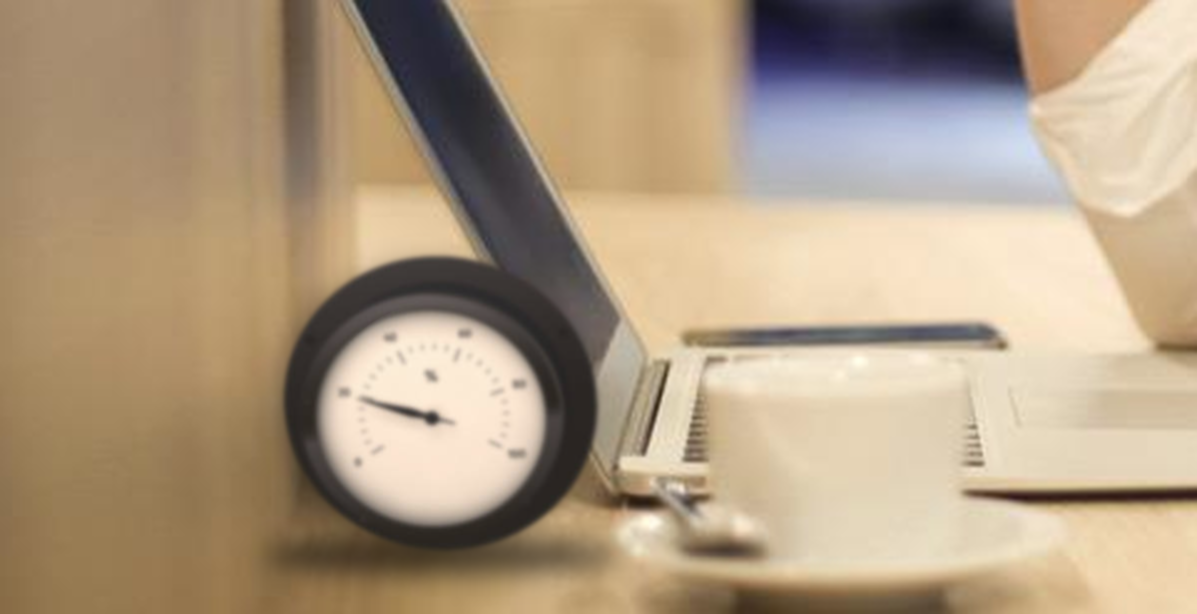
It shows 20,%
